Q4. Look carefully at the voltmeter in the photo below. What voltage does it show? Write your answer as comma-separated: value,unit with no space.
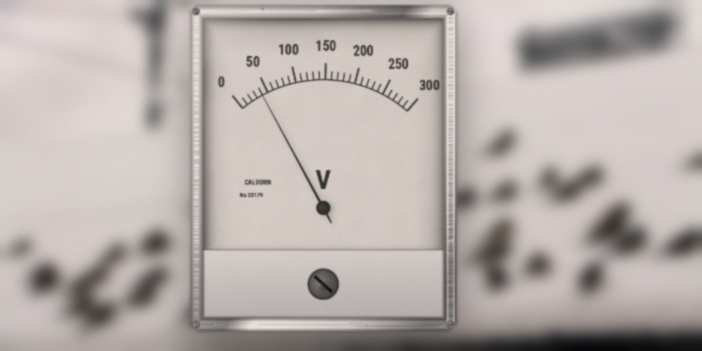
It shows 40,V
